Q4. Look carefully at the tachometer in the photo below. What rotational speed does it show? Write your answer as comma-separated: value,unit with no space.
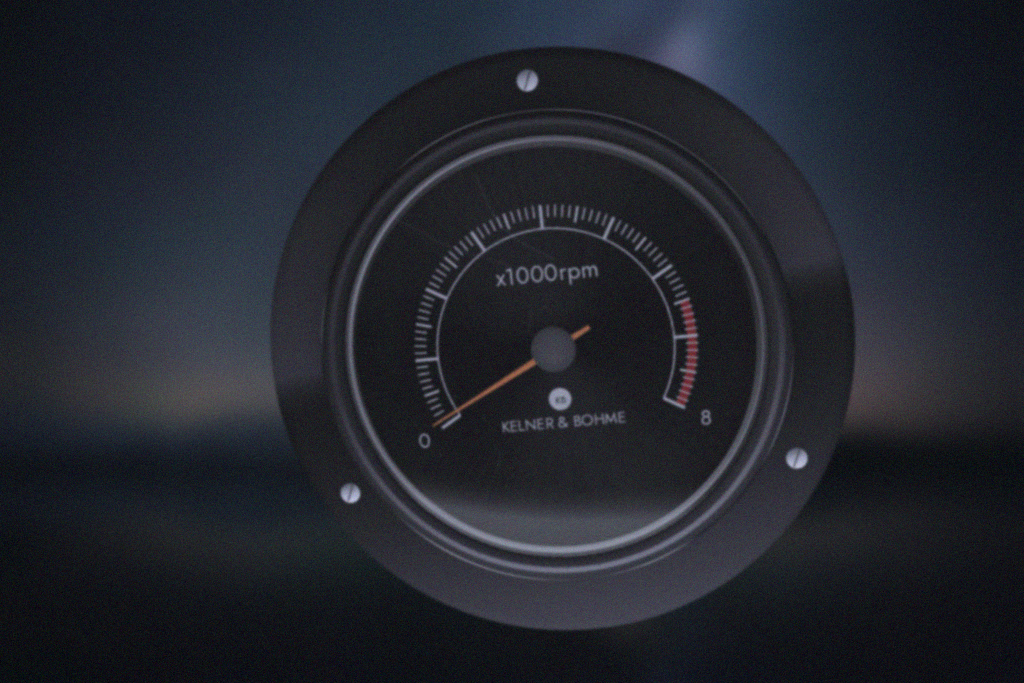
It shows 100,rpm
